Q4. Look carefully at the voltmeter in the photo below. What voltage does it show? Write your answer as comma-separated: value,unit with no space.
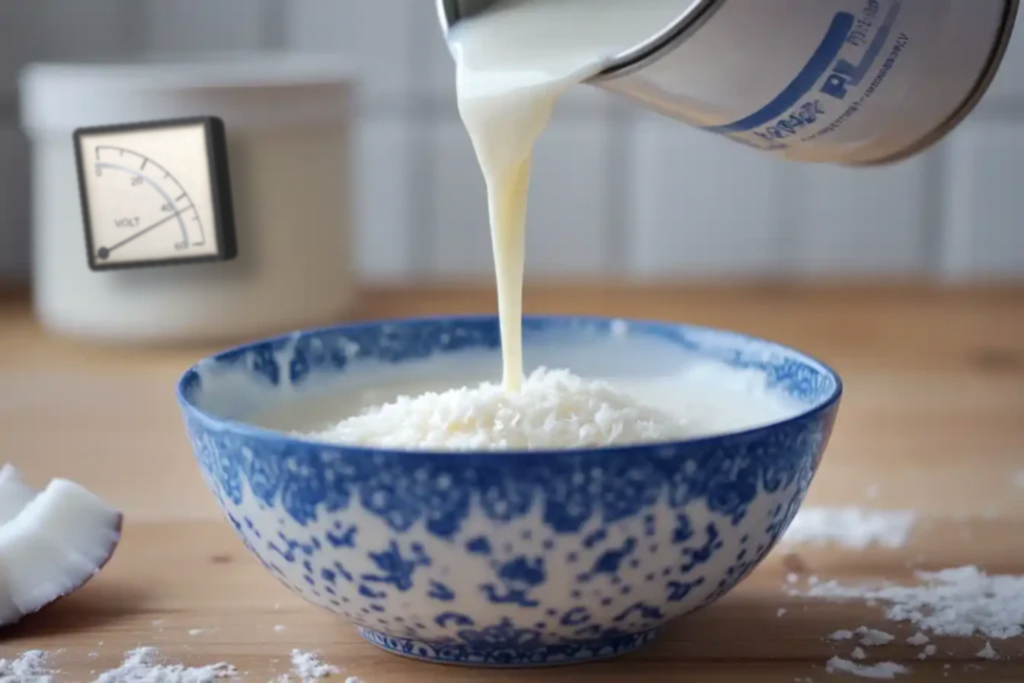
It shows 45,V
